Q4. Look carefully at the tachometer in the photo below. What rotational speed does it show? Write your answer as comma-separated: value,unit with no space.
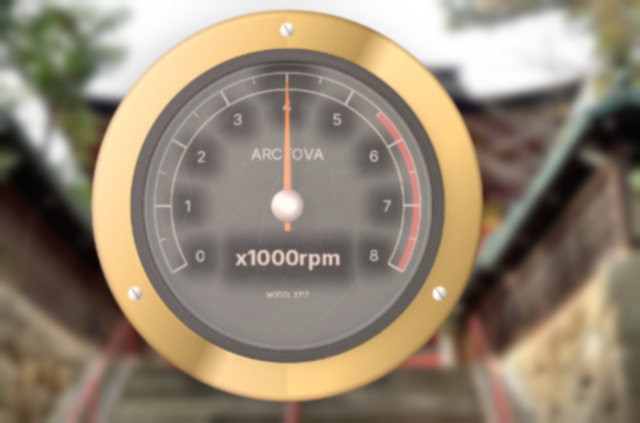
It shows 4000,rpm
